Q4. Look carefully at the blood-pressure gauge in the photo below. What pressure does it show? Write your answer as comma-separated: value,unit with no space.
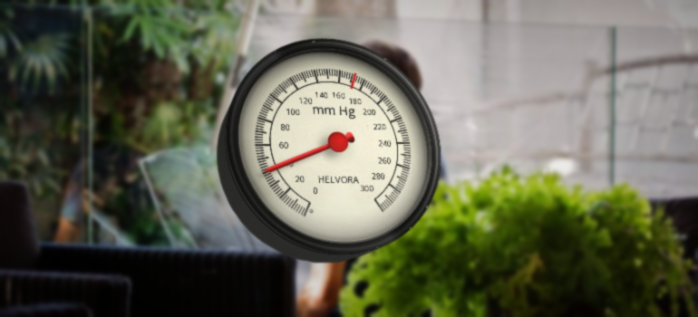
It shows 40,mmHg
